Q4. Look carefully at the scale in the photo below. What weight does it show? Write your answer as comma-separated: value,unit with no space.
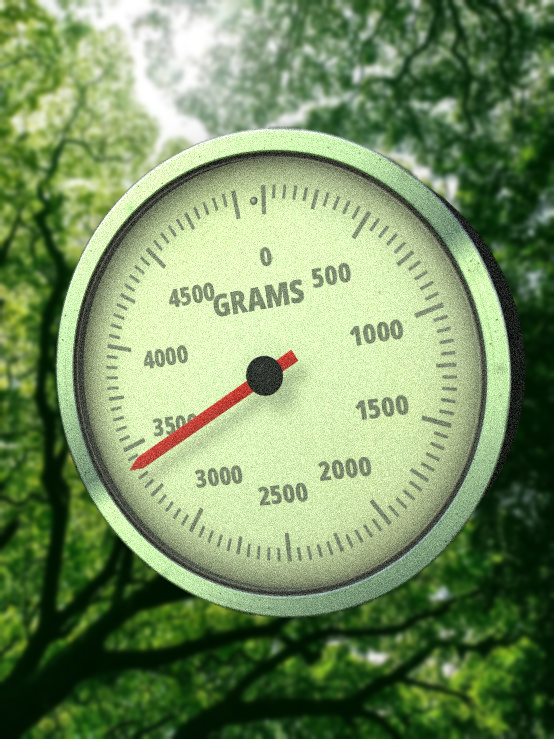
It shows 3400,g
